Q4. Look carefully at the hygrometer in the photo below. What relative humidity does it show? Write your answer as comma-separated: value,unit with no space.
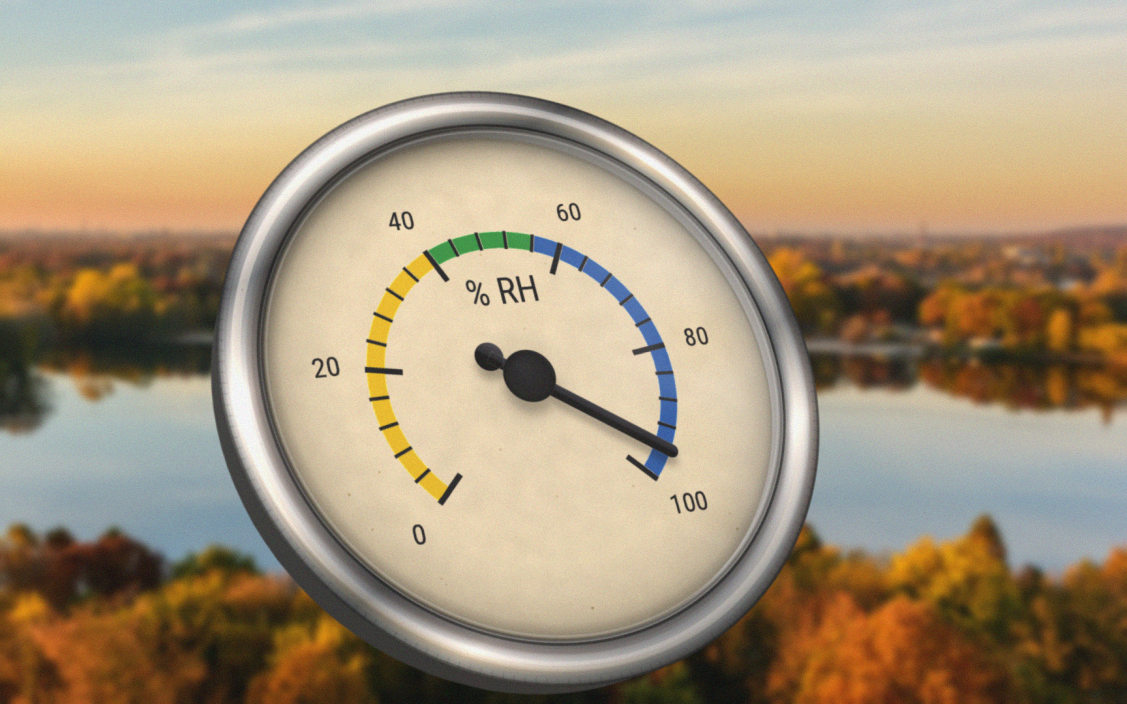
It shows 96,%
